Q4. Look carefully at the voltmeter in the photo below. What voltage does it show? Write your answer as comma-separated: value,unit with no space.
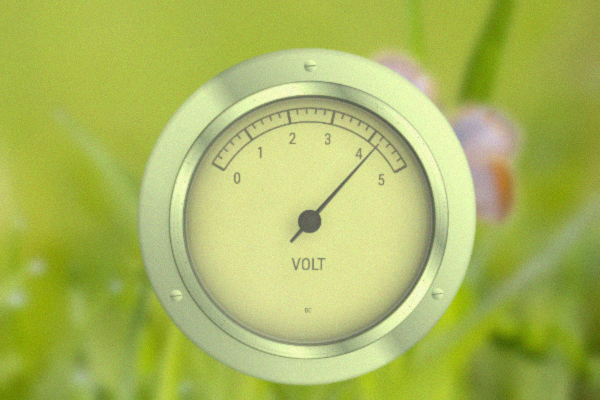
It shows 4.2,V
